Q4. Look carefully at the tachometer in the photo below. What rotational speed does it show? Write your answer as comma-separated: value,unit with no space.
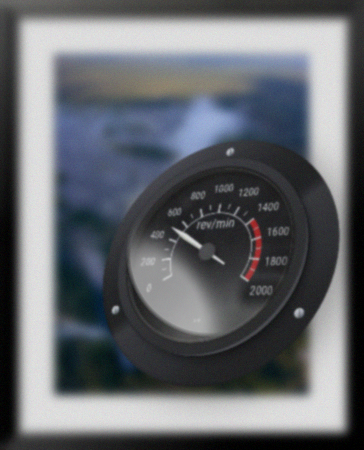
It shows 500,rpm
